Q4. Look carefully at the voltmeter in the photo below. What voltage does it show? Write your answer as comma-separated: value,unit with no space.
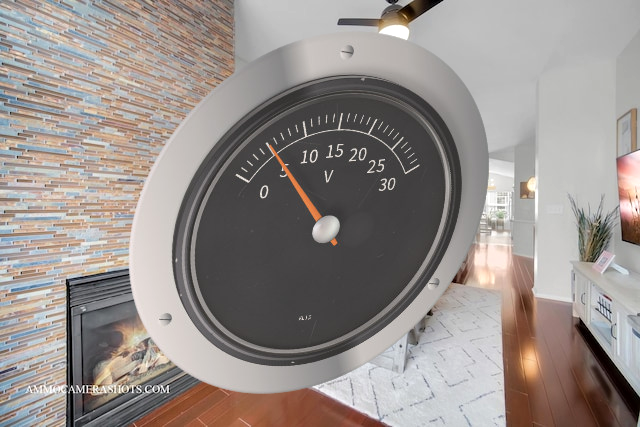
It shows 5,V
